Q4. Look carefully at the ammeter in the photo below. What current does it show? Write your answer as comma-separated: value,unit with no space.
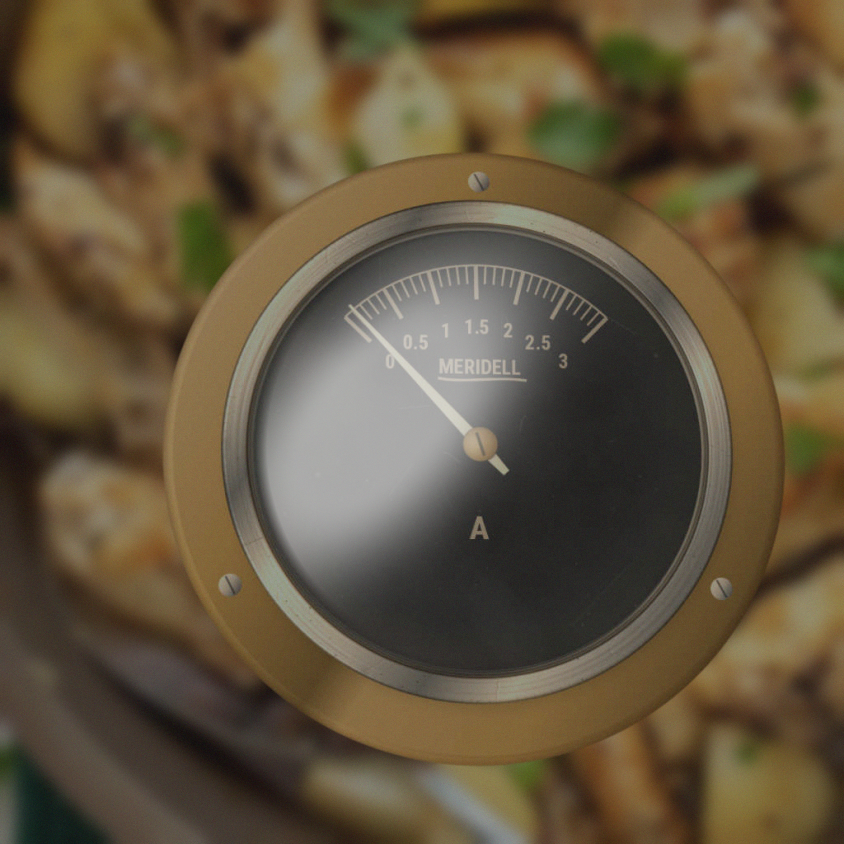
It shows 0.1,A
